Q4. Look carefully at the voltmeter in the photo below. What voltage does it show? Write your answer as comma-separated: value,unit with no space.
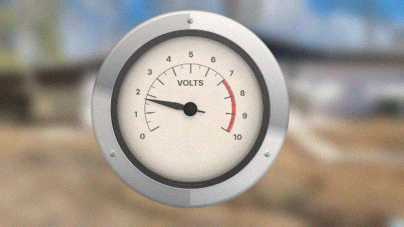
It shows 1.75,V
